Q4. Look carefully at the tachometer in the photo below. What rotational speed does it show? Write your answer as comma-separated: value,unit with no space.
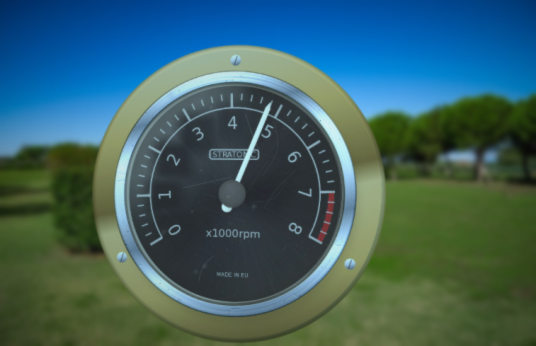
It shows 4800,rpm
